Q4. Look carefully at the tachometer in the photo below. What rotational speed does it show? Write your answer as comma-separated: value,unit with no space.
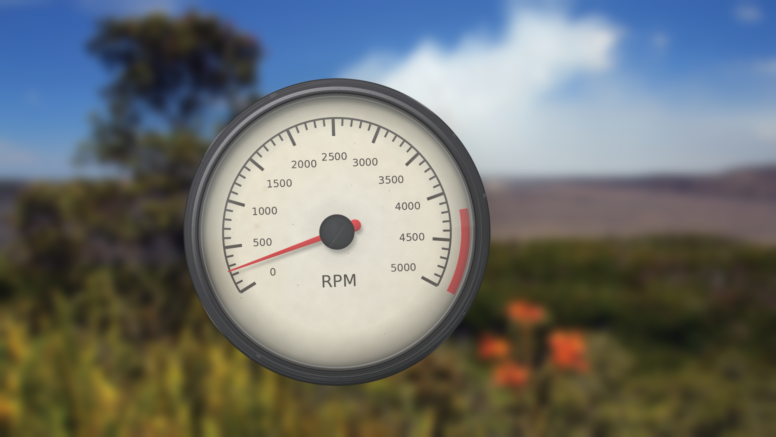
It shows 250,rpm
